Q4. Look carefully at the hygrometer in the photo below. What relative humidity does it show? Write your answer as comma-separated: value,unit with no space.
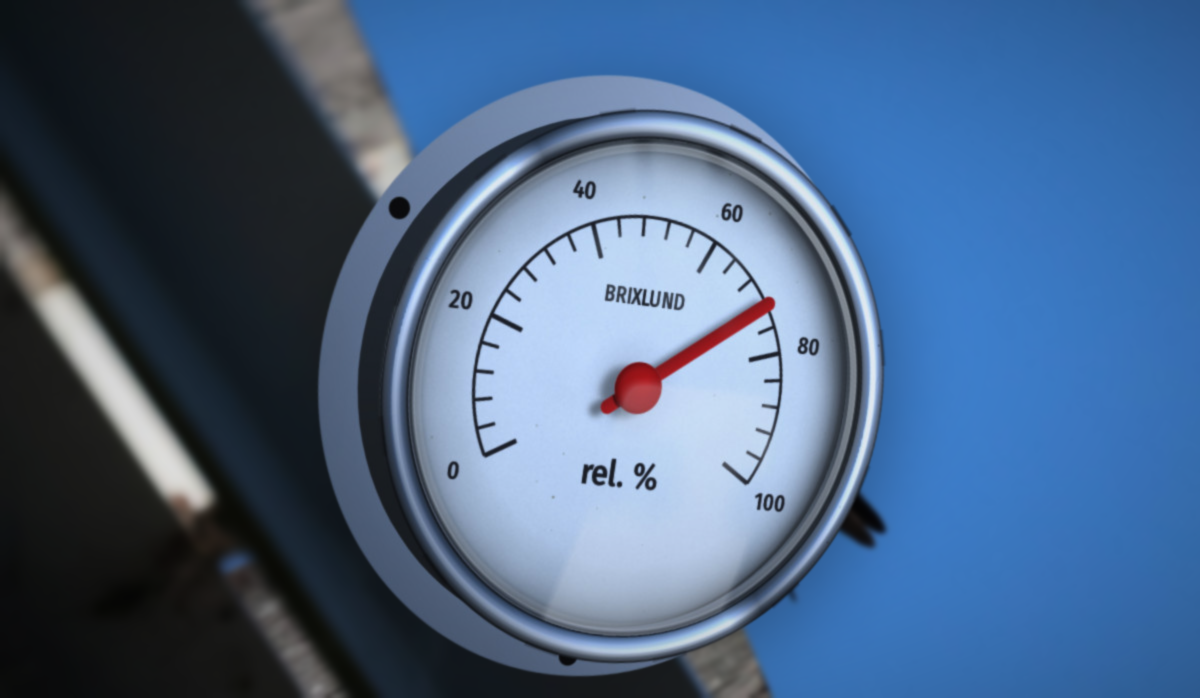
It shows 72,%
